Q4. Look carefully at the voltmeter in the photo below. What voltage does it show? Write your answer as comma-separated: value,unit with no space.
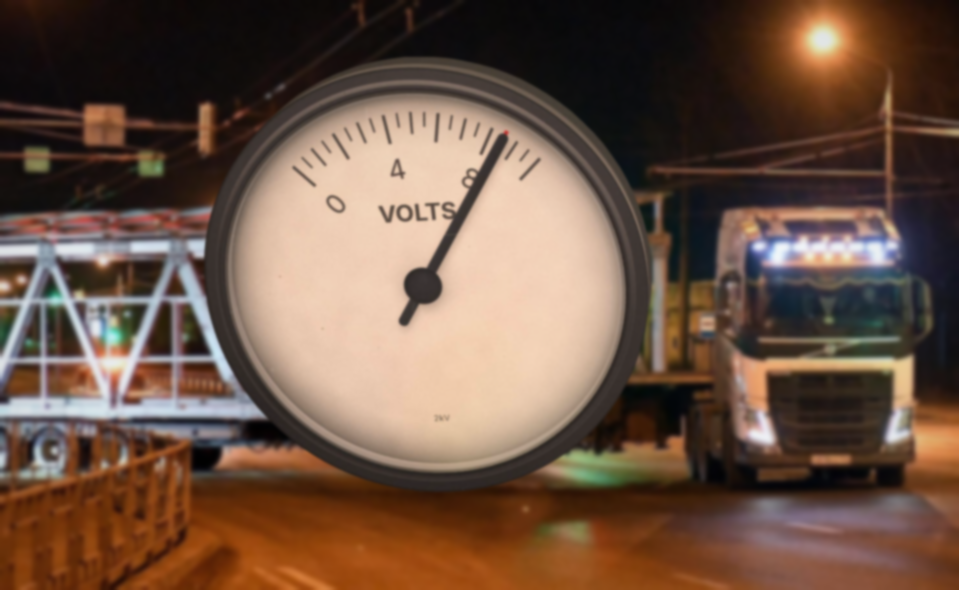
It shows 8.5,V
